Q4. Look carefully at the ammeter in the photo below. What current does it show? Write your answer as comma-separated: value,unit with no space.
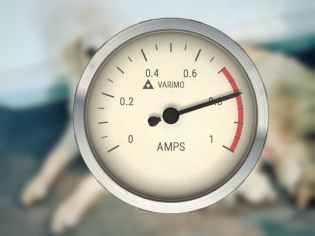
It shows 0.8,A
